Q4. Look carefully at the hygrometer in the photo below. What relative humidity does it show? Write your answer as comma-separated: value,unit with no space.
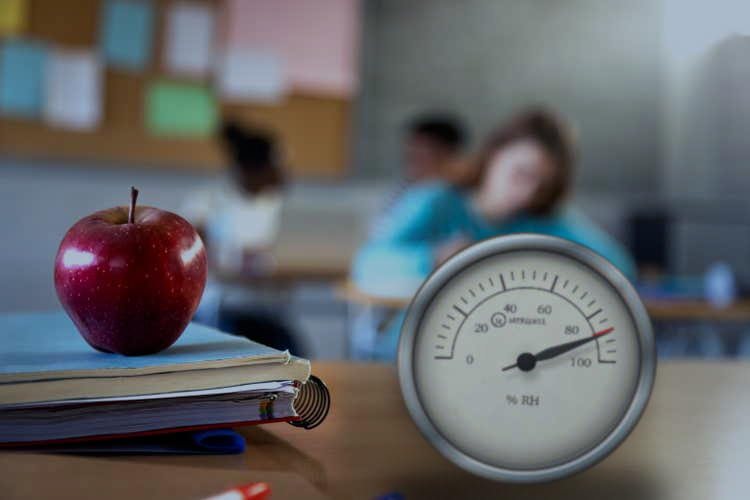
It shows 88,%
